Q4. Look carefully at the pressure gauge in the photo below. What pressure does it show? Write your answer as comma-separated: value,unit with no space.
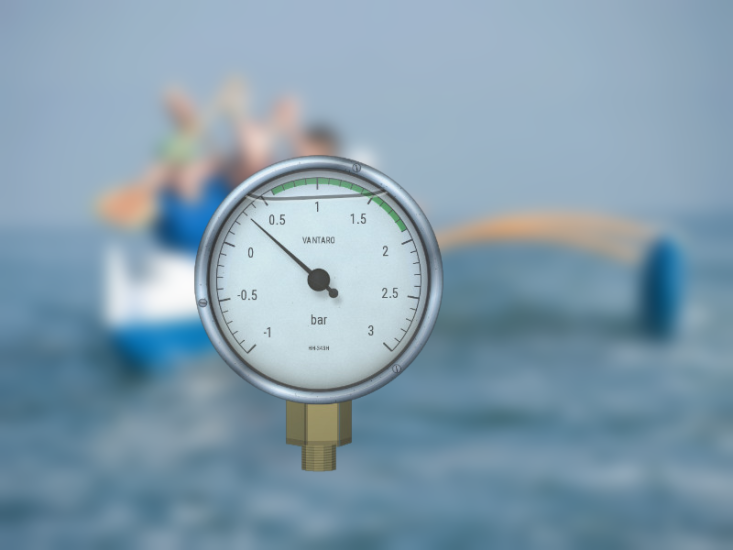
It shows 0.3,bar
